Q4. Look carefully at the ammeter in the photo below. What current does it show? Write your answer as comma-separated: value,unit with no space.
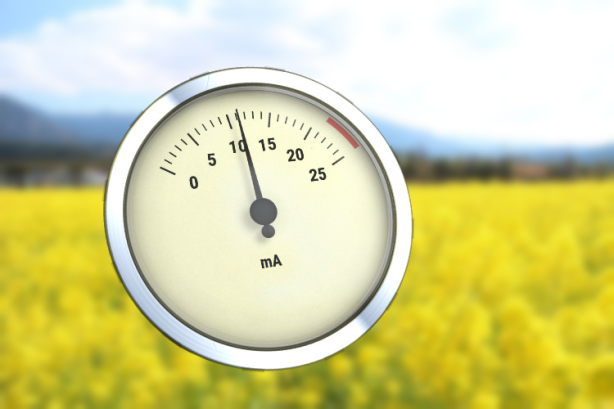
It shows 11,mA
